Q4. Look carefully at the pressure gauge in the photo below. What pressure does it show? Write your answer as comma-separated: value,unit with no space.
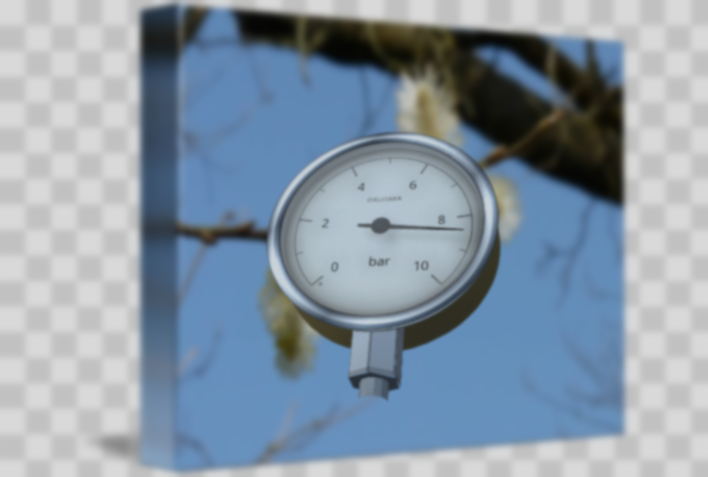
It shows 8.5,bar
